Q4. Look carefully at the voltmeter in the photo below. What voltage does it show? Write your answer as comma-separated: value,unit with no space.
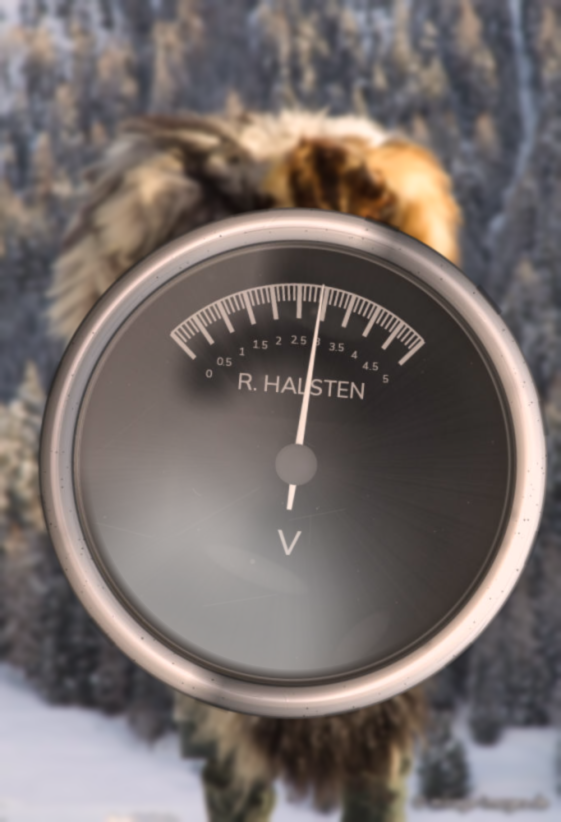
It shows 2.9,V
